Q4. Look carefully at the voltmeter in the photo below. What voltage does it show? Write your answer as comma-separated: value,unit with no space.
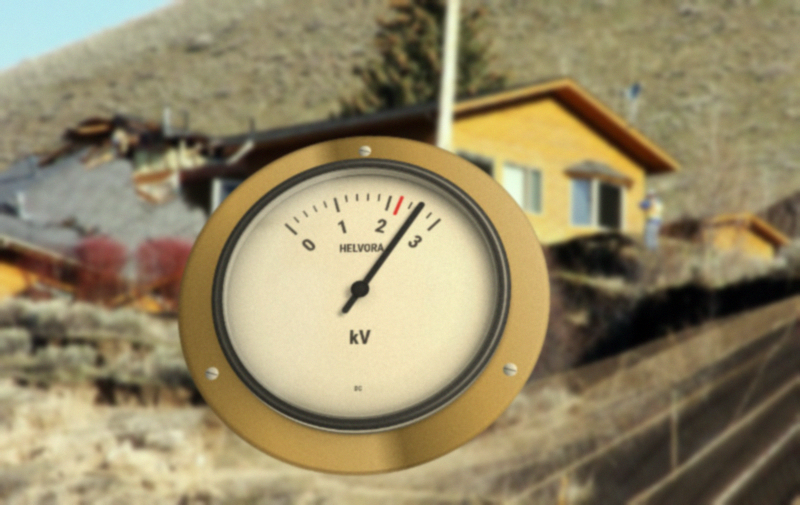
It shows 2.6,kV
